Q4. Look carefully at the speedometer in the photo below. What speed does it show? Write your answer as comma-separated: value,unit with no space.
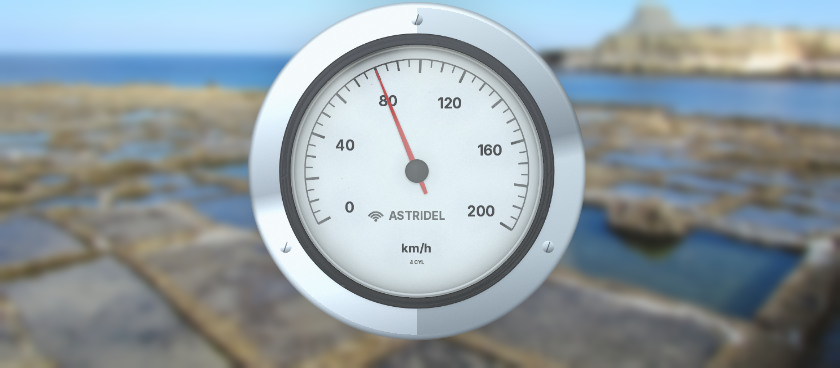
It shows 80,km/h
